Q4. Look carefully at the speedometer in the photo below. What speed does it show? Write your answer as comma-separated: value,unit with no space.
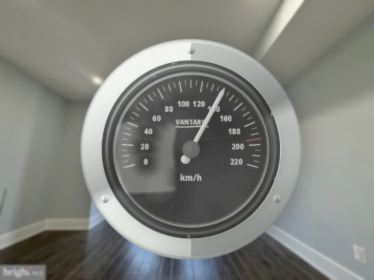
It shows 140,km/h
